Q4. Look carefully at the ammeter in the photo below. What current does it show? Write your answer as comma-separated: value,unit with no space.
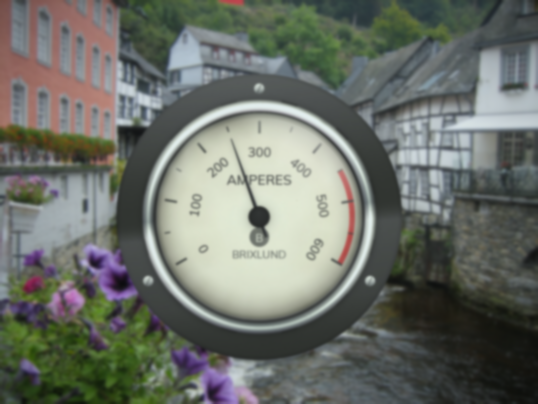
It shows 250,A
